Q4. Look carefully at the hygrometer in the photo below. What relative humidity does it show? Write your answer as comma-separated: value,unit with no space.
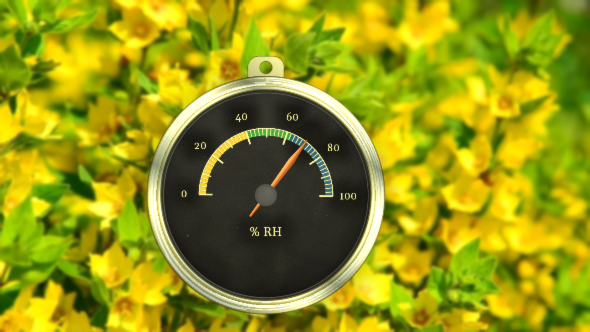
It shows 70,%
